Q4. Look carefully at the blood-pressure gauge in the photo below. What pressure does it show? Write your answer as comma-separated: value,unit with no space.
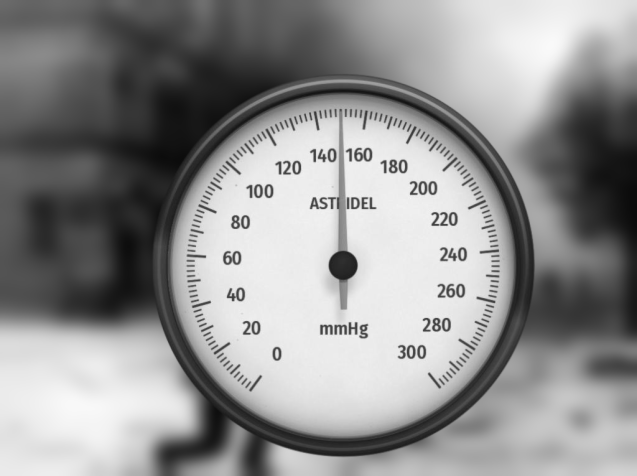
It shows 150,mmHg
